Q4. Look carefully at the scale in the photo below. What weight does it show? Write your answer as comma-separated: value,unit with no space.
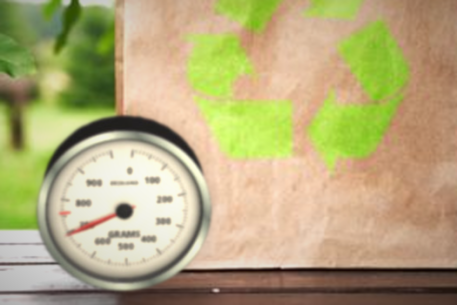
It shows 700,g
